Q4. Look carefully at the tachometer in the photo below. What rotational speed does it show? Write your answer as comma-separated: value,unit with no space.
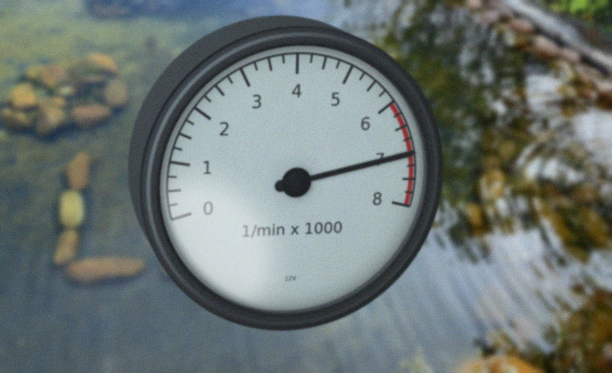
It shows 7000,rpm
